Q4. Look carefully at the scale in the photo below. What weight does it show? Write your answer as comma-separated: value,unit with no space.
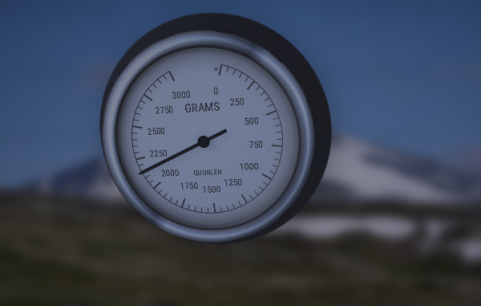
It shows 2150,g
